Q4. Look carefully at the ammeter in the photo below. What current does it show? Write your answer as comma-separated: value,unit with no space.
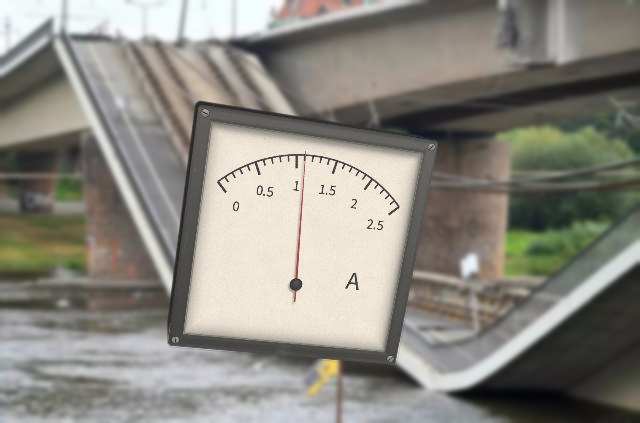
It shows 1.1,A
